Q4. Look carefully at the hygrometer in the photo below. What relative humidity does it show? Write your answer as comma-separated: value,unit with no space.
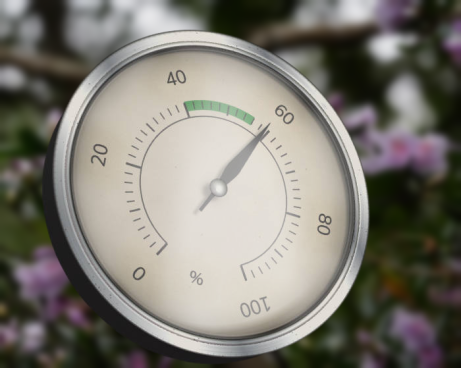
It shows 59,%
